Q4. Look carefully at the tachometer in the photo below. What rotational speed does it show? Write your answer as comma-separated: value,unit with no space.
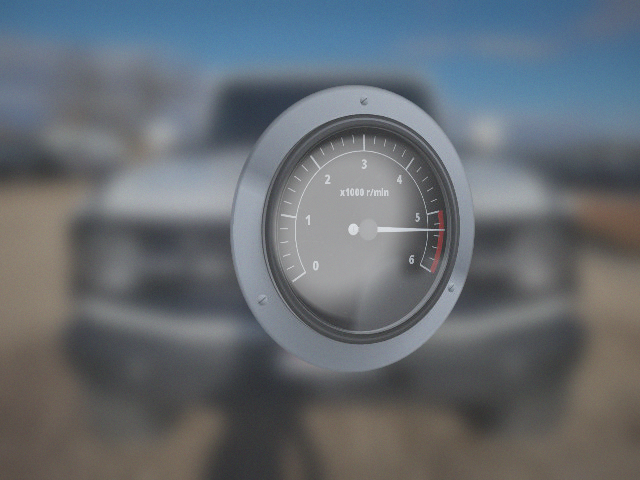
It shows 5300,rpm
